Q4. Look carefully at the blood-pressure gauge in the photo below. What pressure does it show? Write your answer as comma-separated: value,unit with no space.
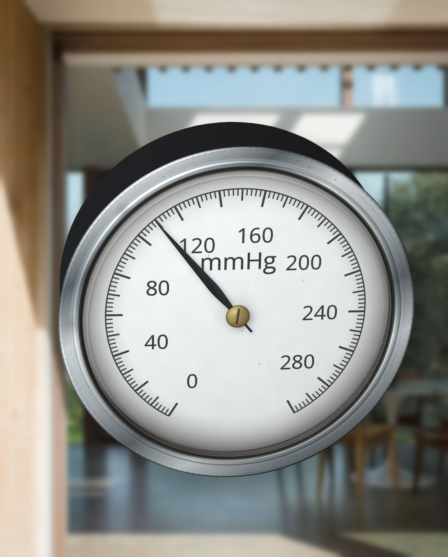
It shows 110,mmHg
